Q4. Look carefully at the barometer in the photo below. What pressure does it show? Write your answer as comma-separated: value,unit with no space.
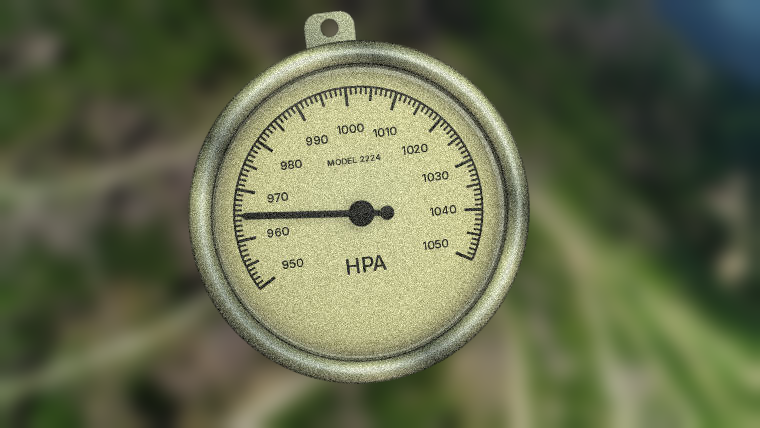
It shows 965,hPa
